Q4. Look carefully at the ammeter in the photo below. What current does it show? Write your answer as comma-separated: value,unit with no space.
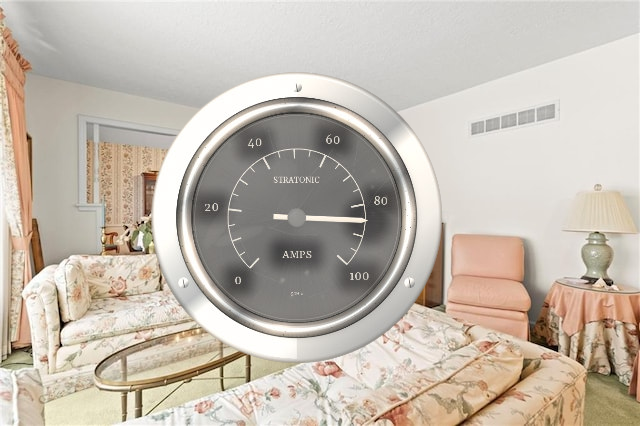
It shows 85,A
